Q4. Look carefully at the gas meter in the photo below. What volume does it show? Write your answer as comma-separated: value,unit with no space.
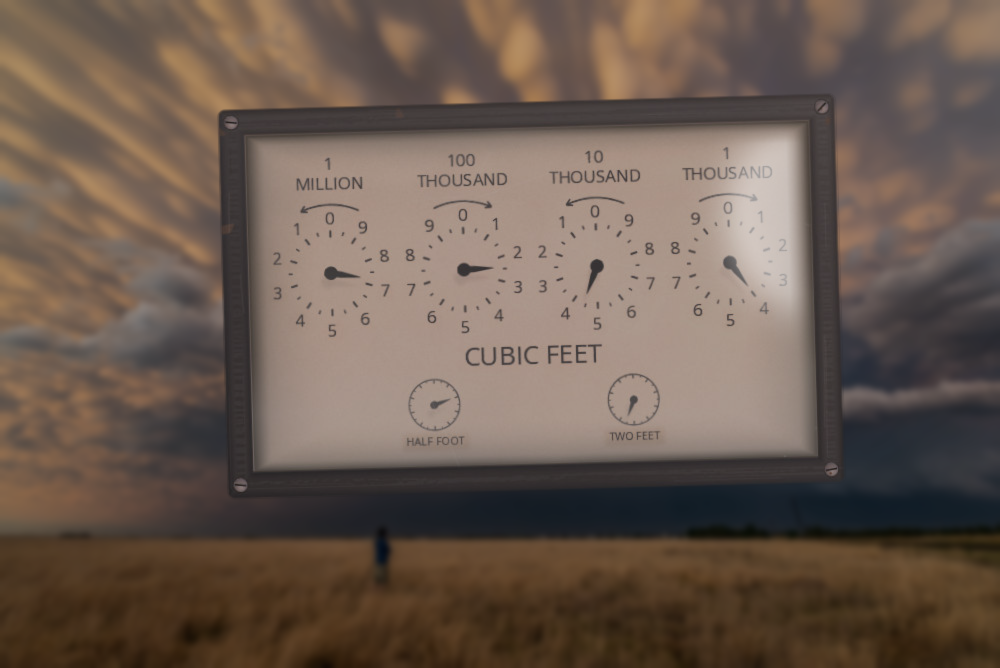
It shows 724400,ft³
